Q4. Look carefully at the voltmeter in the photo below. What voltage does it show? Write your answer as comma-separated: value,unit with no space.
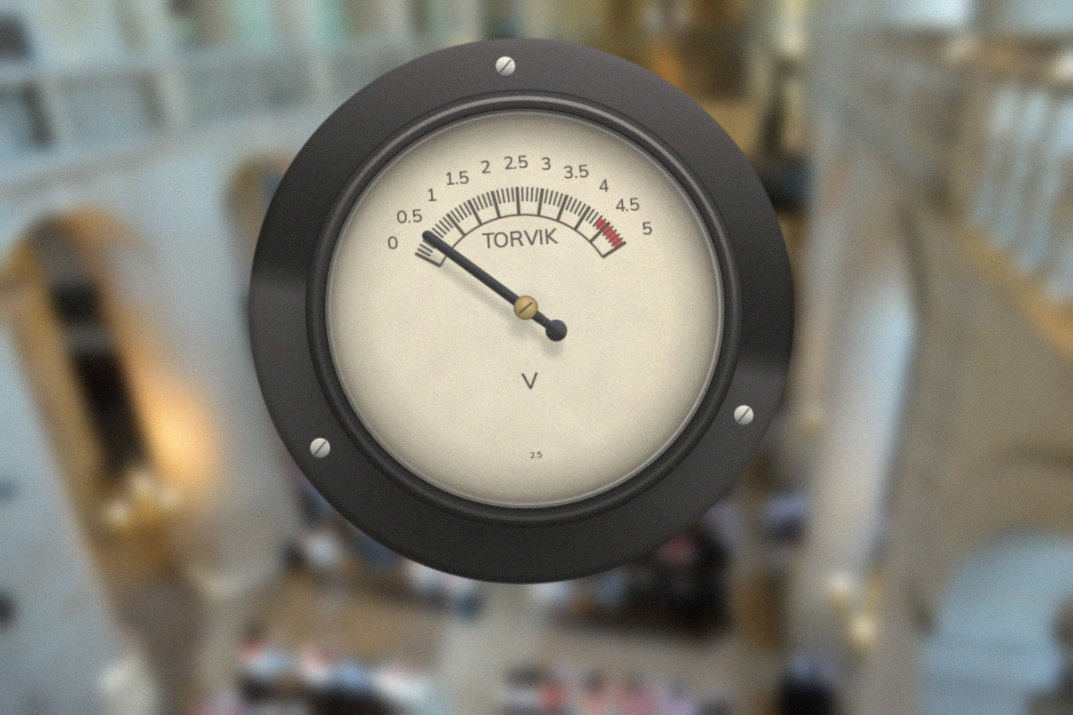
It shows 0.4,V
